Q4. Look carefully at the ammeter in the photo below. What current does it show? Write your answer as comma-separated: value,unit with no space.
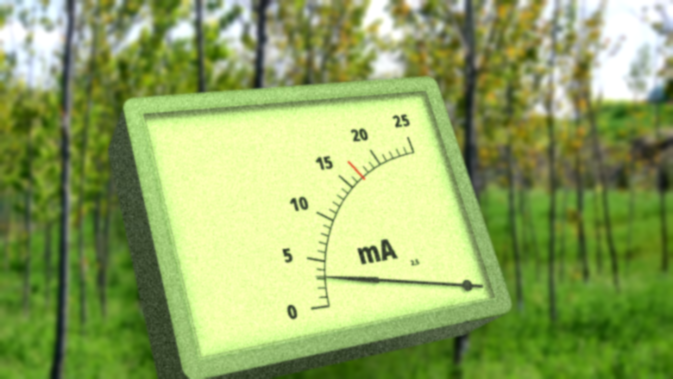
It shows 3,mA
